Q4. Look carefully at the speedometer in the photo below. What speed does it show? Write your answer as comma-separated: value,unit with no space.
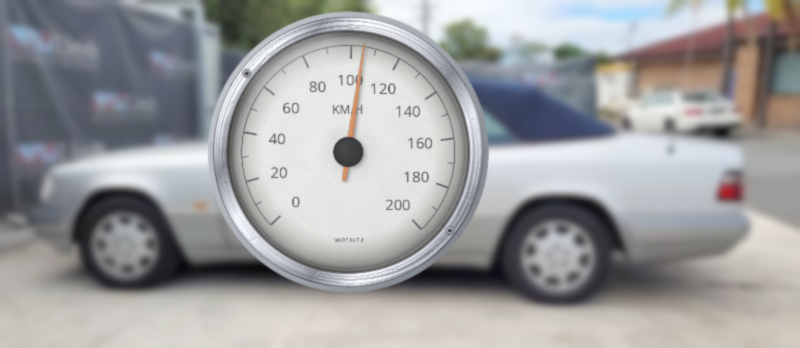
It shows 105,km/h
